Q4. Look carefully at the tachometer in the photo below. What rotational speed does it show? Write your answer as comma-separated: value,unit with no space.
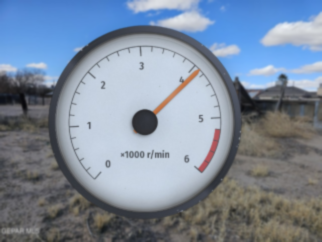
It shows 4100,rpm
